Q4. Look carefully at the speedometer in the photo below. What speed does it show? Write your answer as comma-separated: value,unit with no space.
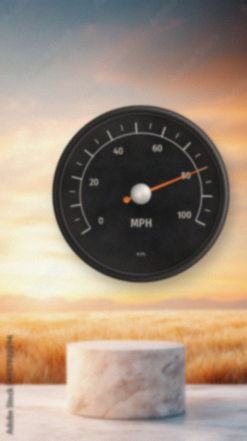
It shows 80,mph
